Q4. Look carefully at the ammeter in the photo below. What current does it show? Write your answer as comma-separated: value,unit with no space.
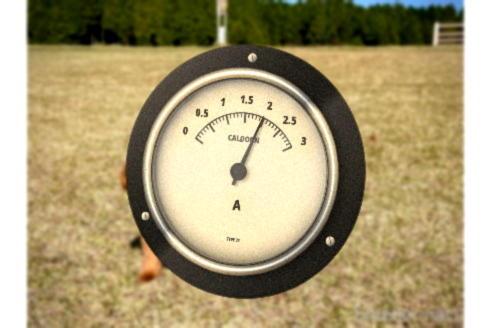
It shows 2,A
